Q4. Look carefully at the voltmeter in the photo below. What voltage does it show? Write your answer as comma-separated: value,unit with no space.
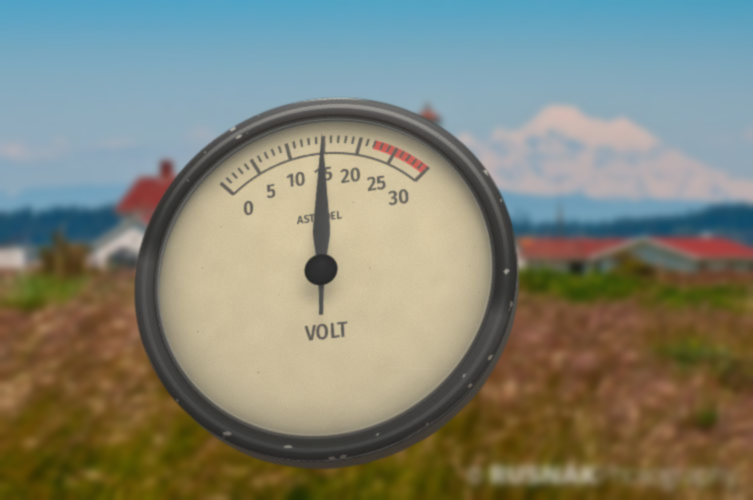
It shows 15,V
